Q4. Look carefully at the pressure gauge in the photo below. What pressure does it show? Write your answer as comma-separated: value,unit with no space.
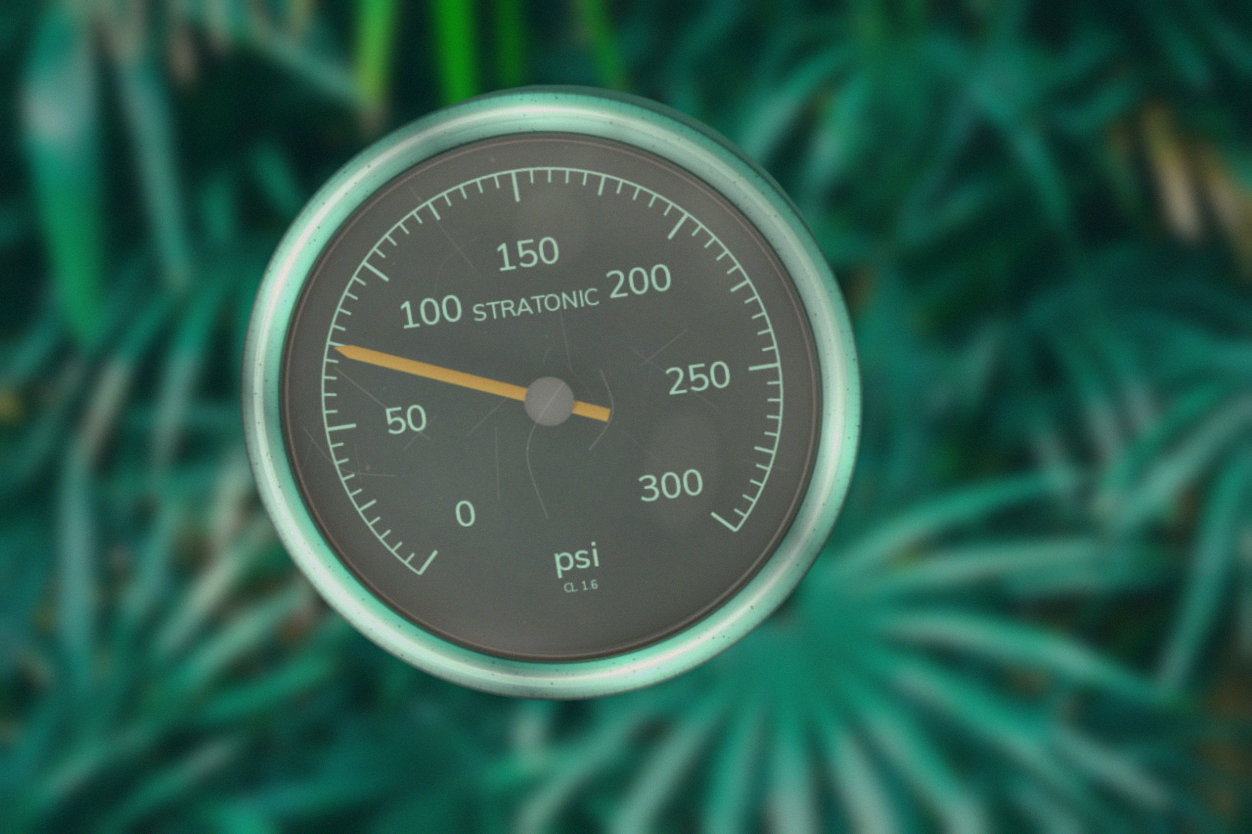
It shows 75,psi
